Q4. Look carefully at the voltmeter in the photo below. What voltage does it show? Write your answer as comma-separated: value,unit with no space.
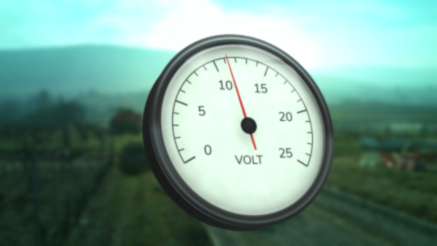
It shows 11,V
